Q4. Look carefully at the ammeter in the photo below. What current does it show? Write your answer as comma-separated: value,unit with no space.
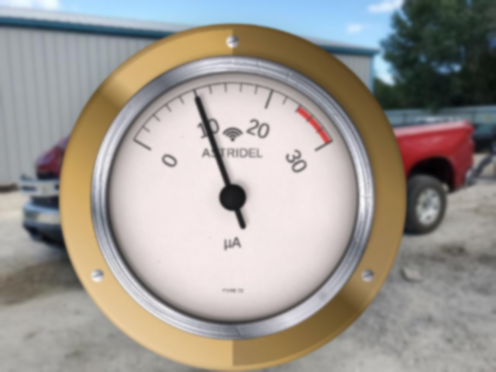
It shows 10,µA
